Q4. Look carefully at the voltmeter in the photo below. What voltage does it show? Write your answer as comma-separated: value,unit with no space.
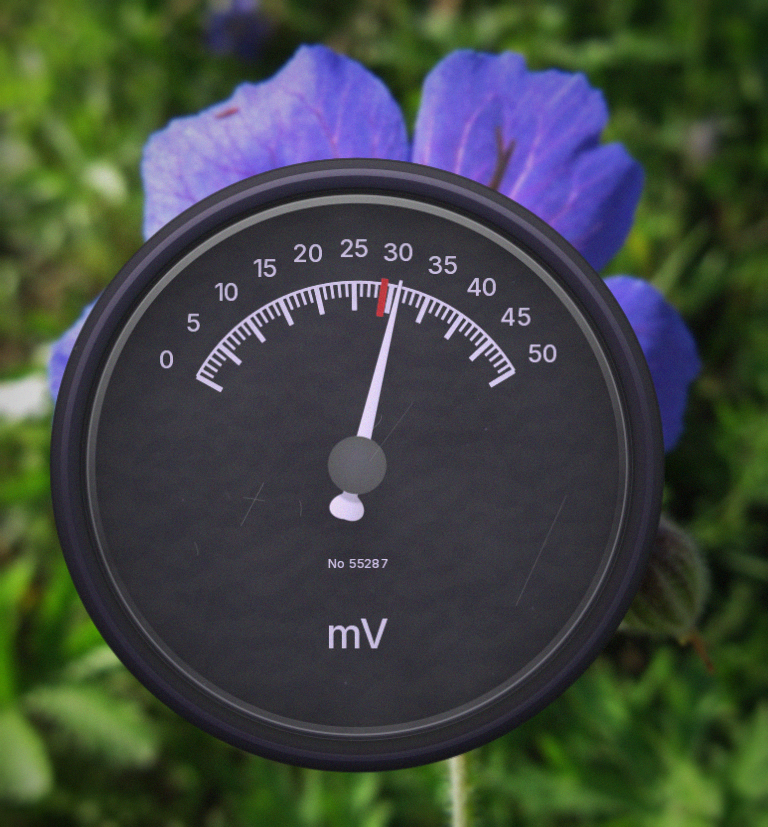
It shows 31,mV
